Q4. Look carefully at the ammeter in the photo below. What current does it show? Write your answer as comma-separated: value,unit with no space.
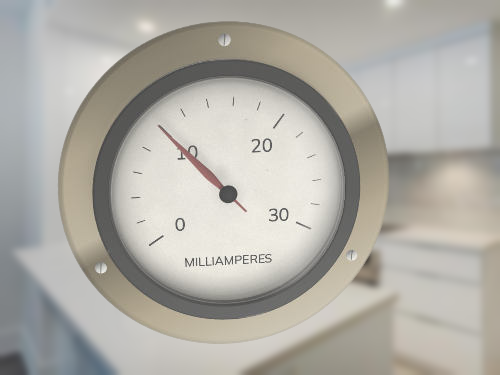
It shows 10,mA
